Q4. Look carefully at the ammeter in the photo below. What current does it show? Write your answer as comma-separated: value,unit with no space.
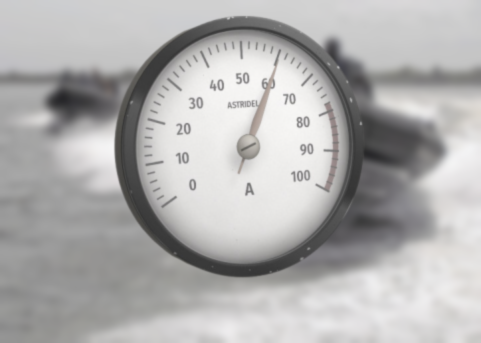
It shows 60,A
